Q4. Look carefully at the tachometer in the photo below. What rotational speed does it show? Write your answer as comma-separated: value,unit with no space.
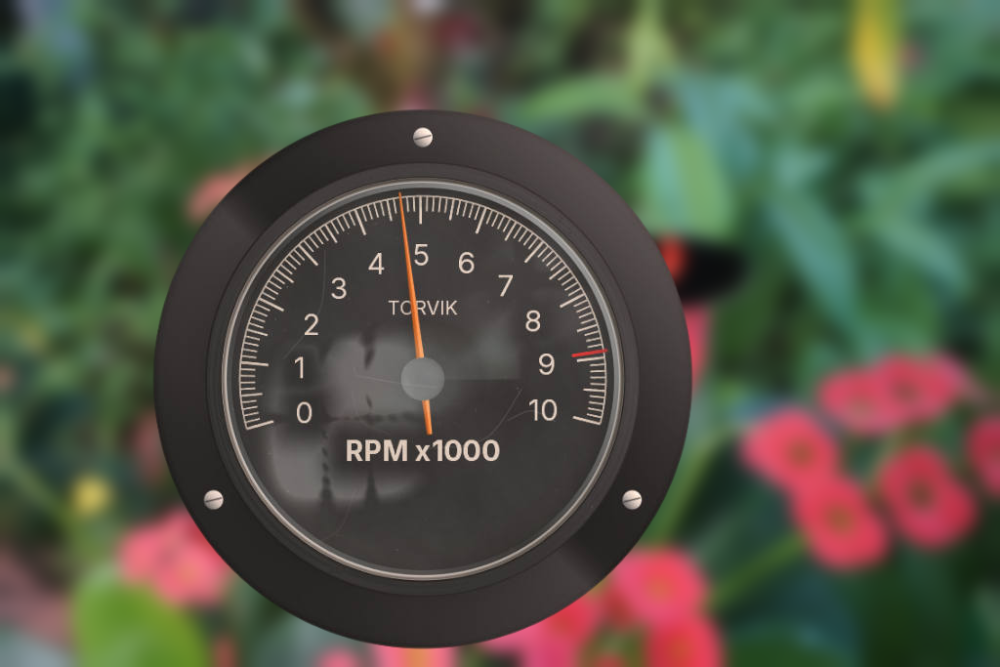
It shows 4700,rpm
